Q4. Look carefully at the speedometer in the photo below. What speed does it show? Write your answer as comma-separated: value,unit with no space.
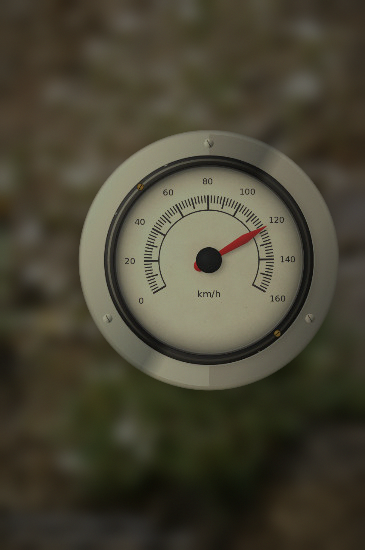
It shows 120,km/h
